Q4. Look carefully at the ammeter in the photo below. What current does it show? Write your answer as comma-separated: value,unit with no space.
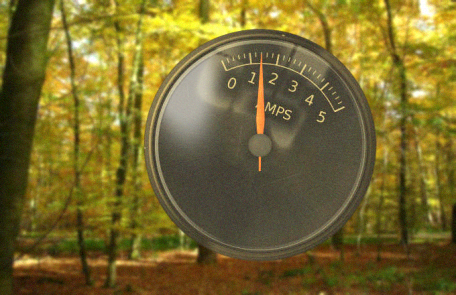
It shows 1.4,A
